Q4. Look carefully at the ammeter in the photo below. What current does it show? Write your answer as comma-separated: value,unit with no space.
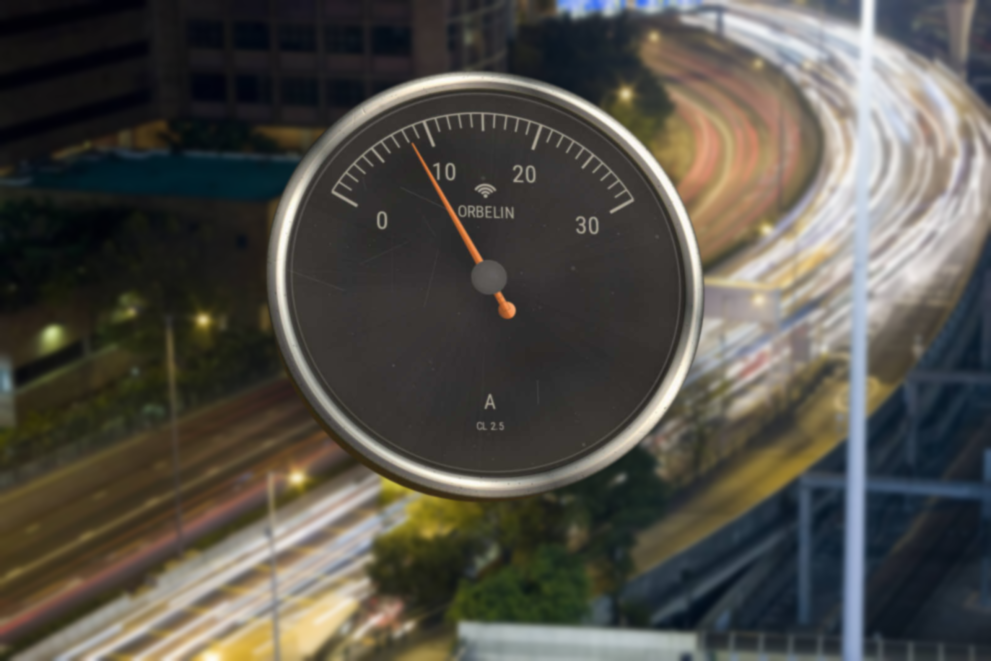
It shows 8,A
